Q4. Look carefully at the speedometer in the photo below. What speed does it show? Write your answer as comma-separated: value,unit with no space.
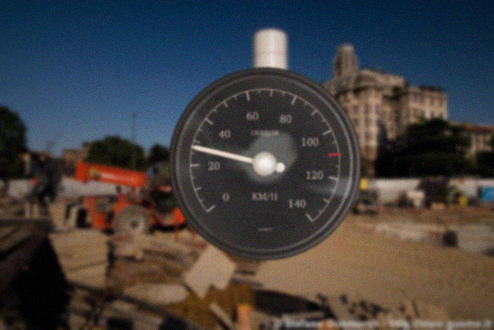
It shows 27.5,km/h
